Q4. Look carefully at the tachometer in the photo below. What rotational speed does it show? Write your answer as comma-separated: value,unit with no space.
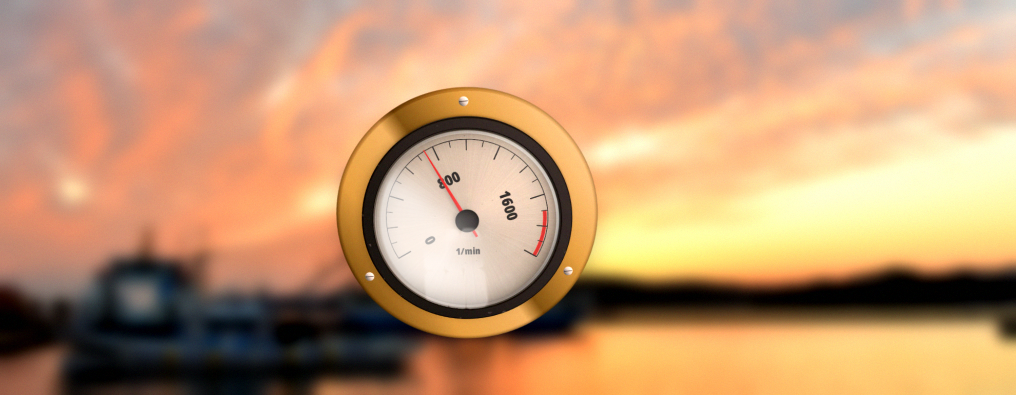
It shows 750,rpm
